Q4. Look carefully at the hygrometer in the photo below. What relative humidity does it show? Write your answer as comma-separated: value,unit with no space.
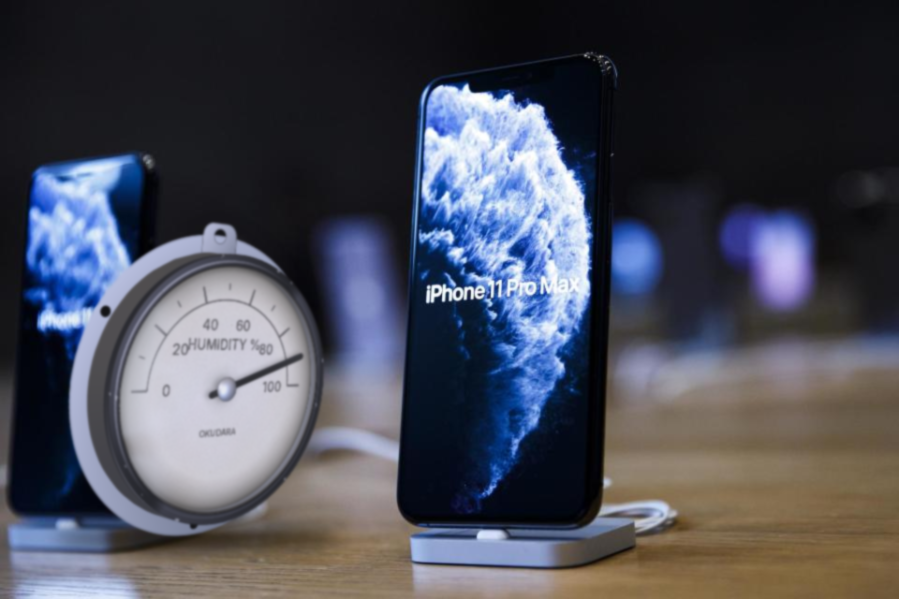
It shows 90,%
